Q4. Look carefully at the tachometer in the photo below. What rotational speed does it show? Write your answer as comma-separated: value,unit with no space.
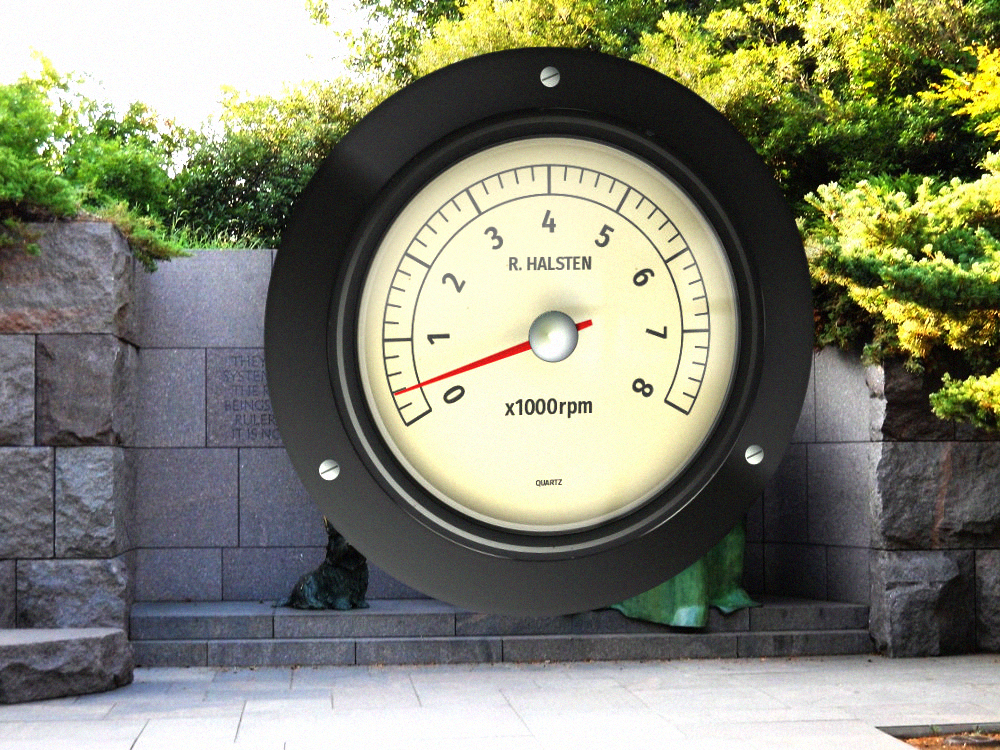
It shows 400,rpm
